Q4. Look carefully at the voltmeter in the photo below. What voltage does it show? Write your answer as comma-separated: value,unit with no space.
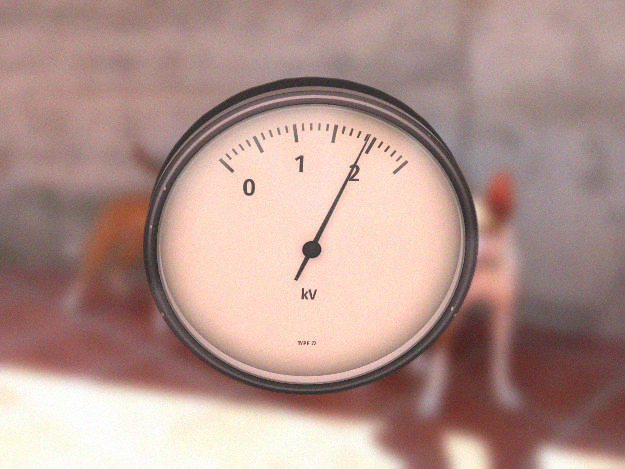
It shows 1.9,kV
